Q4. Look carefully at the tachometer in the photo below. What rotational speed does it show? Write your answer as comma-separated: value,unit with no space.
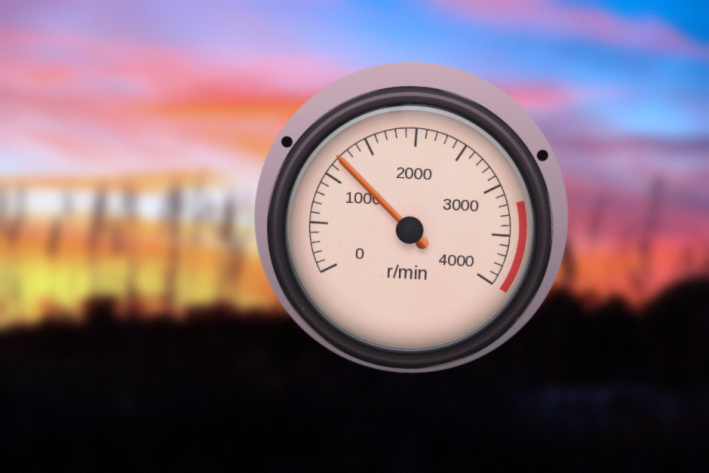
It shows 1200,rpm
